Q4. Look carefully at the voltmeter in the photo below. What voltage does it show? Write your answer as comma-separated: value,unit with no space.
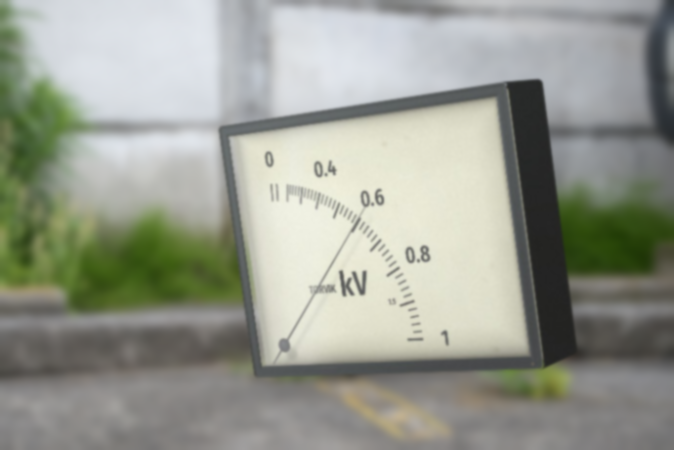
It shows 0.6,kV
